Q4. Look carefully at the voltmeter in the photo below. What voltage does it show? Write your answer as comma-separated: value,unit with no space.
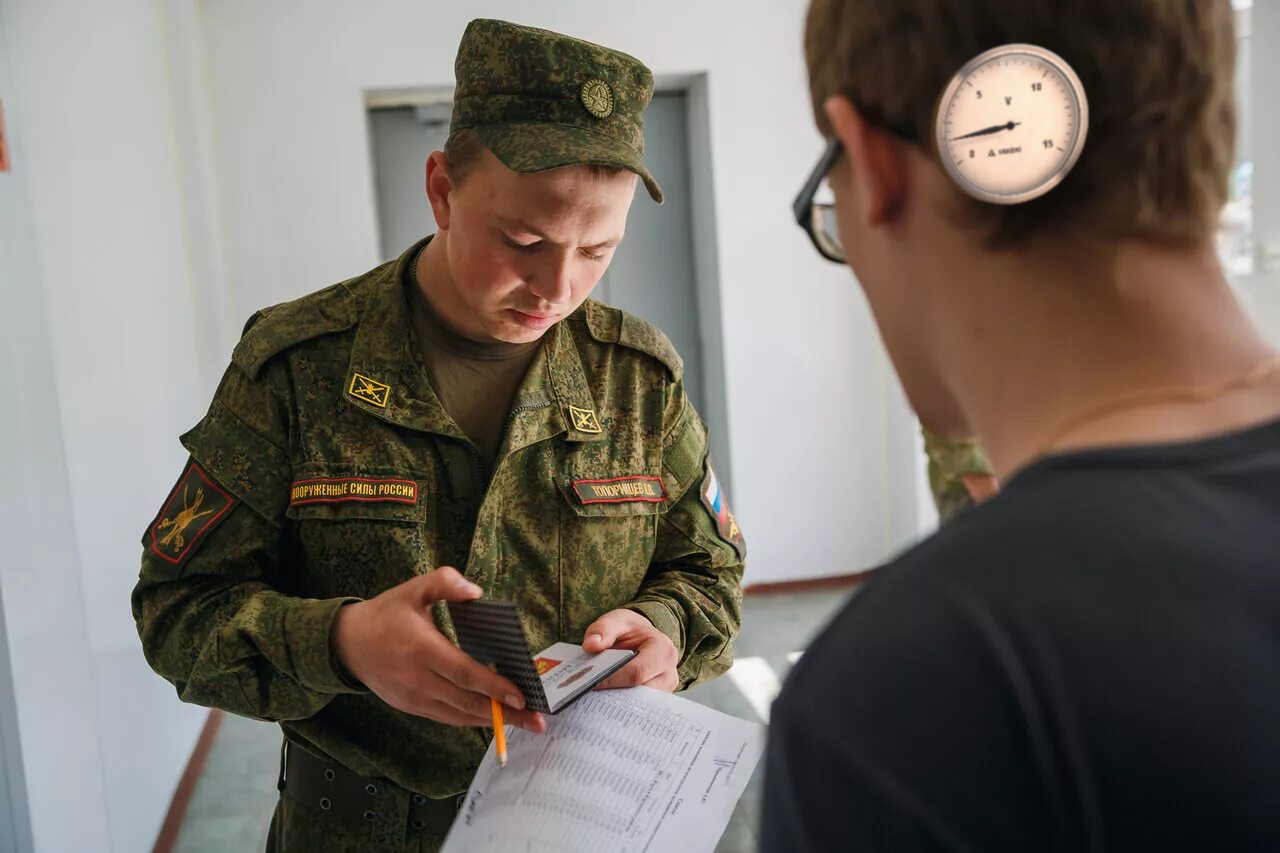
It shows 1.5,V
